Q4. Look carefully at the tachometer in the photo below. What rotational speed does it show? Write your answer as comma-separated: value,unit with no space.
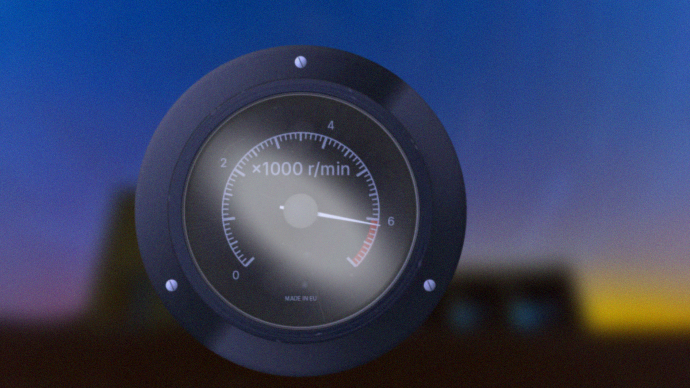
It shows 6100,rpm
